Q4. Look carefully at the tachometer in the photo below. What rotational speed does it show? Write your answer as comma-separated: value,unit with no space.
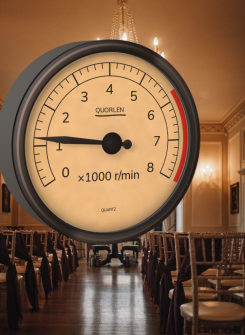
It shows 1200,rpm
